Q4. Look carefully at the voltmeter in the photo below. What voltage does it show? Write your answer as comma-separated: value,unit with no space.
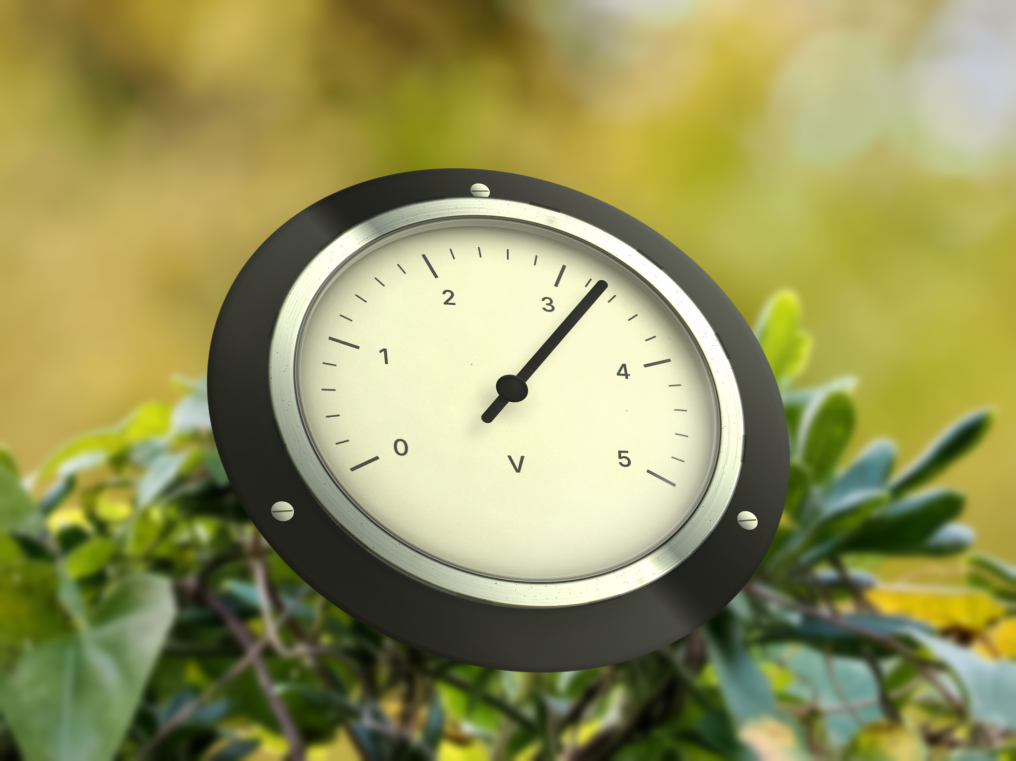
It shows 3.3,V
